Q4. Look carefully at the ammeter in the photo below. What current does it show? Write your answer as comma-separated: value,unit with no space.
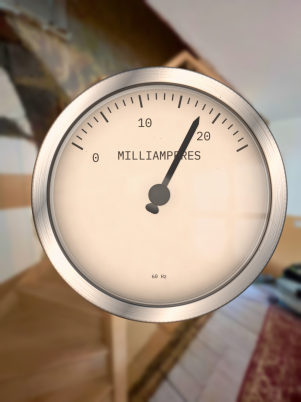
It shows 18,mA
